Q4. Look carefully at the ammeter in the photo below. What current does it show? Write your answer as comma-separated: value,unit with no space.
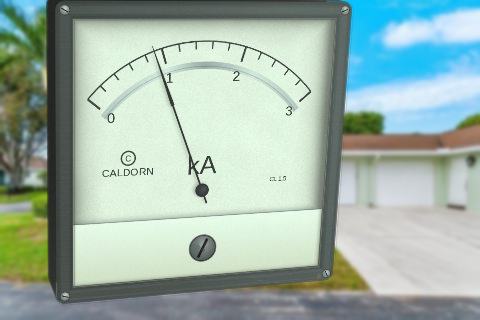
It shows 0.9,kA
